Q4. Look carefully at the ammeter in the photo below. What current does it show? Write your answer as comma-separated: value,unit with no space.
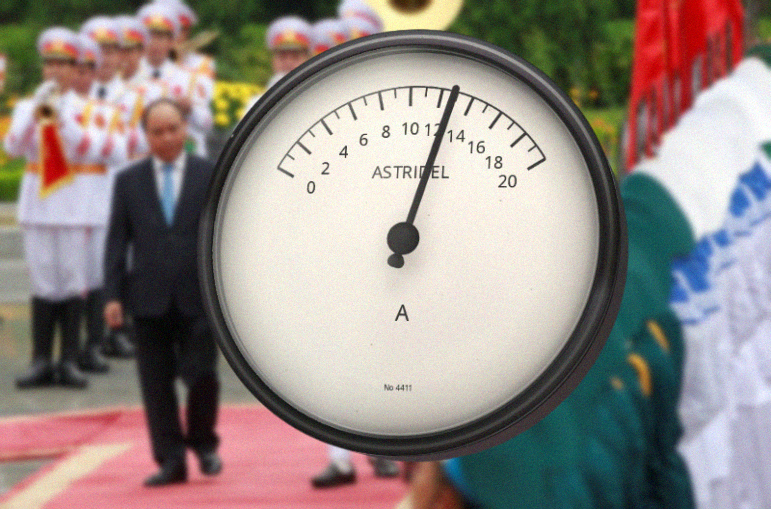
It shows 13,A
